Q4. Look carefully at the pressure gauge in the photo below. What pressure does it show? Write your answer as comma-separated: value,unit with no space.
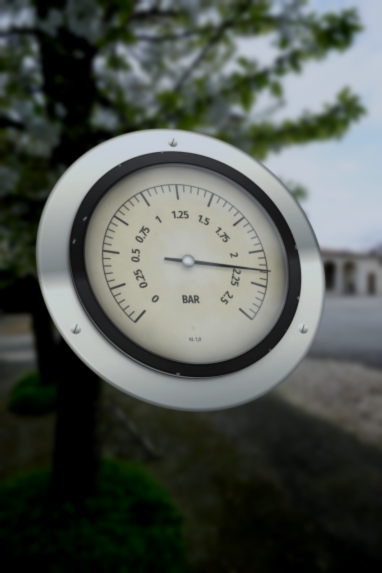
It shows 2.15,bar
